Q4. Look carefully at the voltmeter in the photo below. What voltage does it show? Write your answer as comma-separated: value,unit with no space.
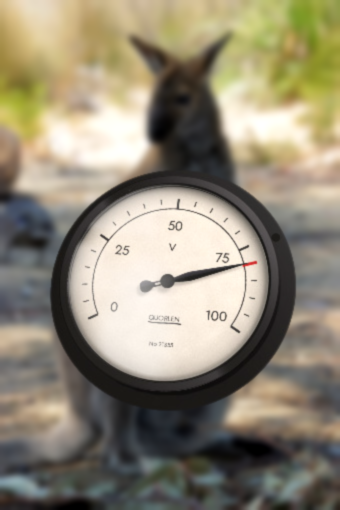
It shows 80,V
